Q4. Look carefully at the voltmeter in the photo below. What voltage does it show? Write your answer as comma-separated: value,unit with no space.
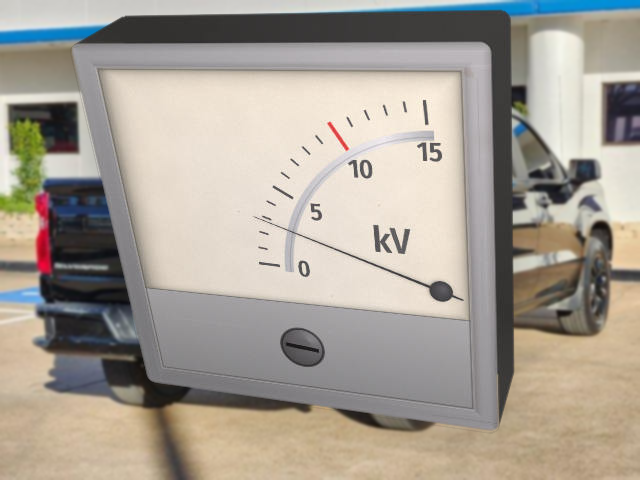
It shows 3,kV
